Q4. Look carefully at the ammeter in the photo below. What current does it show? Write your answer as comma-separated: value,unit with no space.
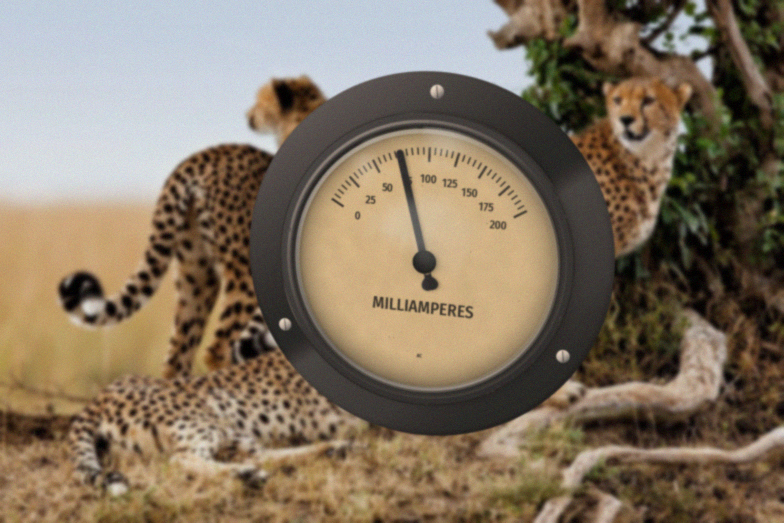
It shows 75,mA
